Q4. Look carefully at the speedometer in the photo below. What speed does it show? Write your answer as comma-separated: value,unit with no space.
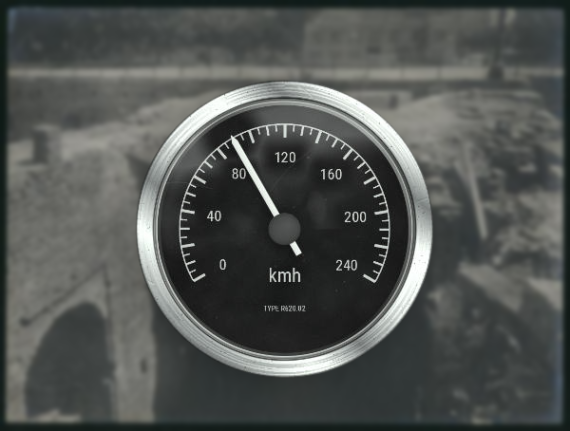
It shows 90,km/h
